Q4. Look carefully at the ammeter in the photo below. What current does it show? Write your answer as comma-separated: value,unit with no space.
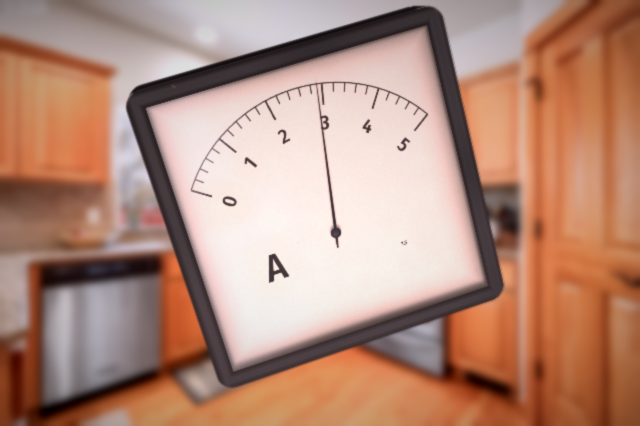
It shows 2.9,A
